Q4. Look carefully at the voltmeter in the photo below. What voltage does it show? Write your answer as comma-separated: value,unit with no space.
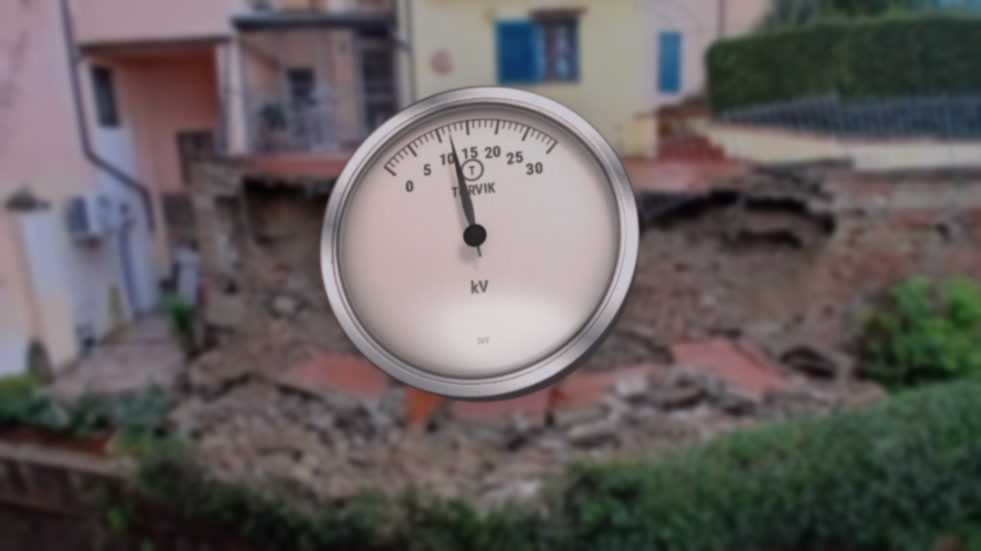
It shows 12,kV
